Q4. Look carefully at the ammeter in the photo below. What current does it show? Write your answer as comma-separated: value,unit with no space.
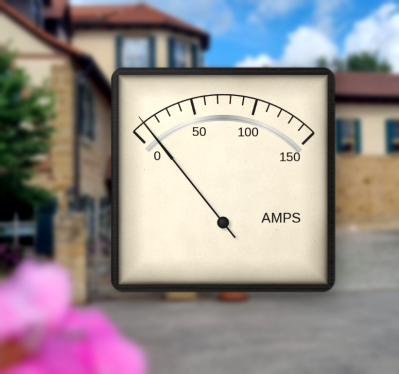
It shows 10,A
